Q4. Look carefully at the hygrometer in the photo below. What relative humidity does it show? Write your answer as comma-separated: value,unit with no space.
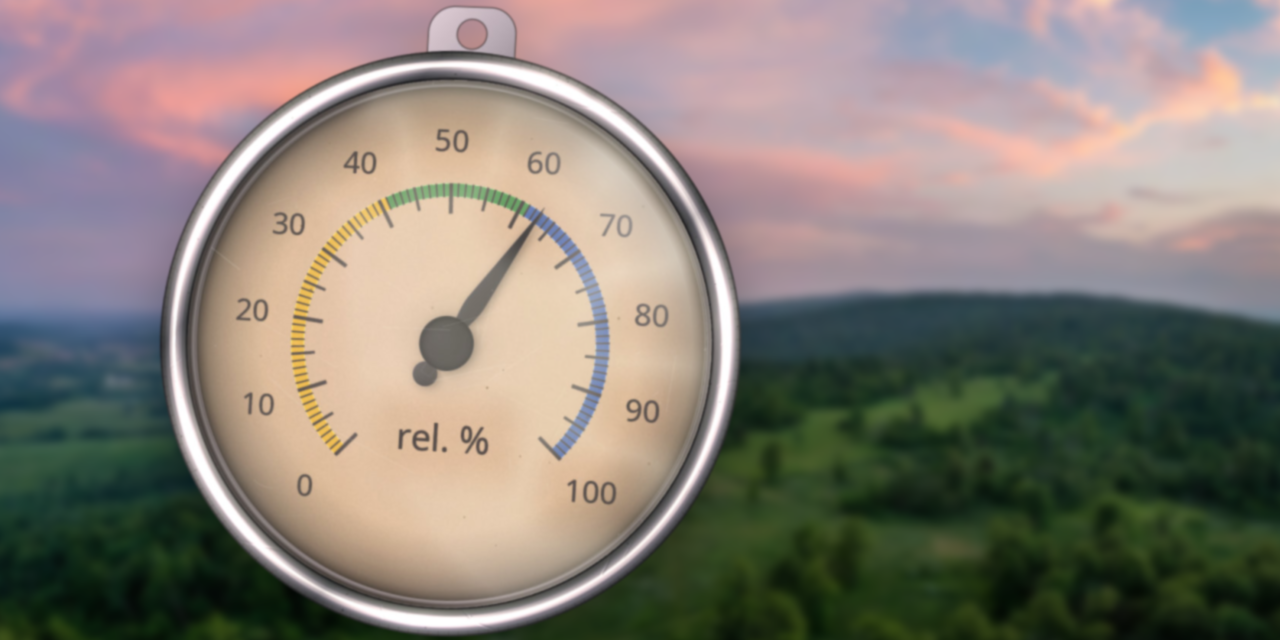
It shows 63,%
